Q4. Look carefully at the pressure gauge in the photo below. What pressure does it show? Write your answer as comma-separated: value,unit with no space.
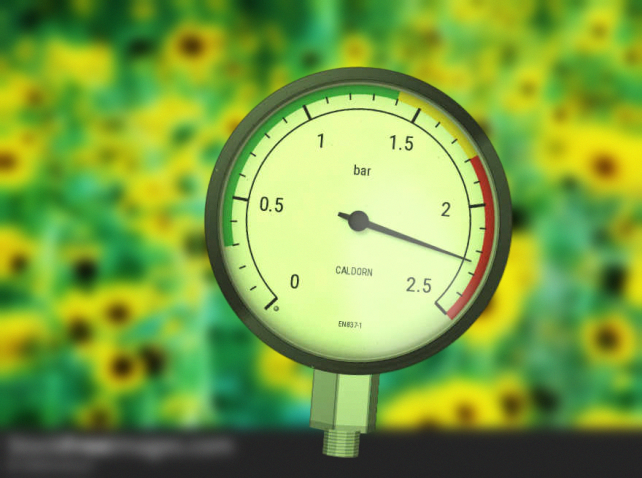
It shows 2.25,bar
